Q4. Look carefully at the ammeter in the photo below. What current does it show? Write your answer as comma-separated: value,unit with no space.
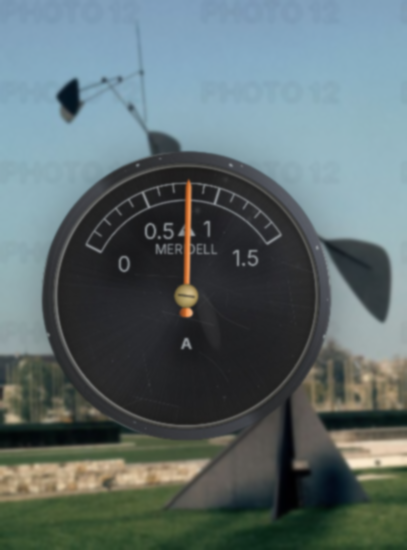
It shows 0.8,A
